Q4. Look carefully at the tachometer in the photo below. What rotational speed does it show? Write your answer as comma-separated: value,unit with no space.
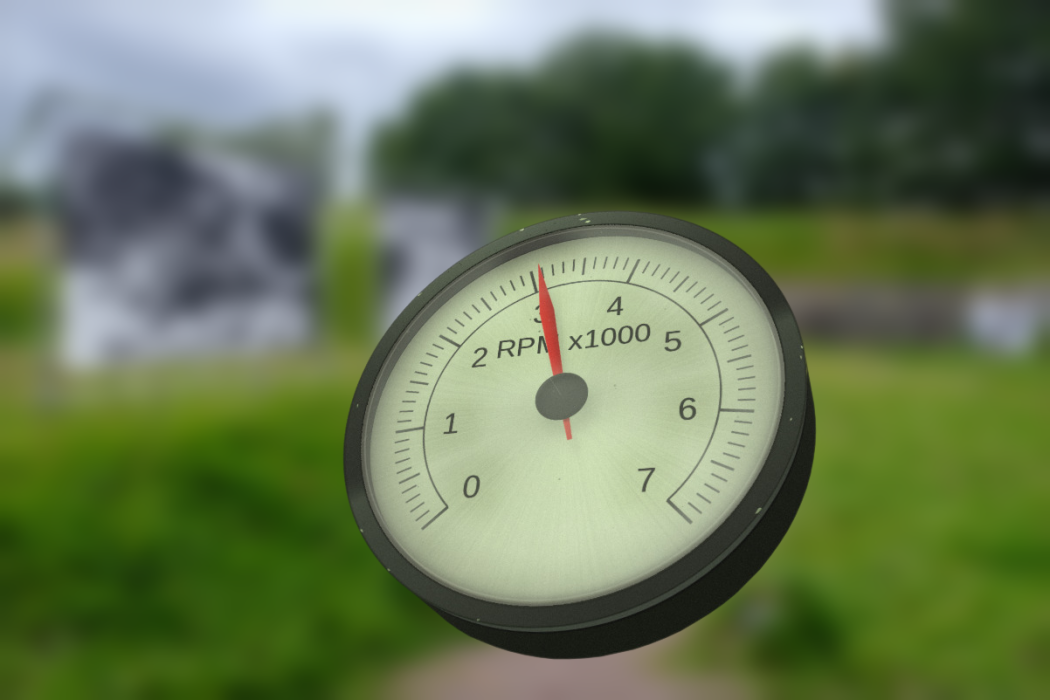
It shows 3100,rpm
